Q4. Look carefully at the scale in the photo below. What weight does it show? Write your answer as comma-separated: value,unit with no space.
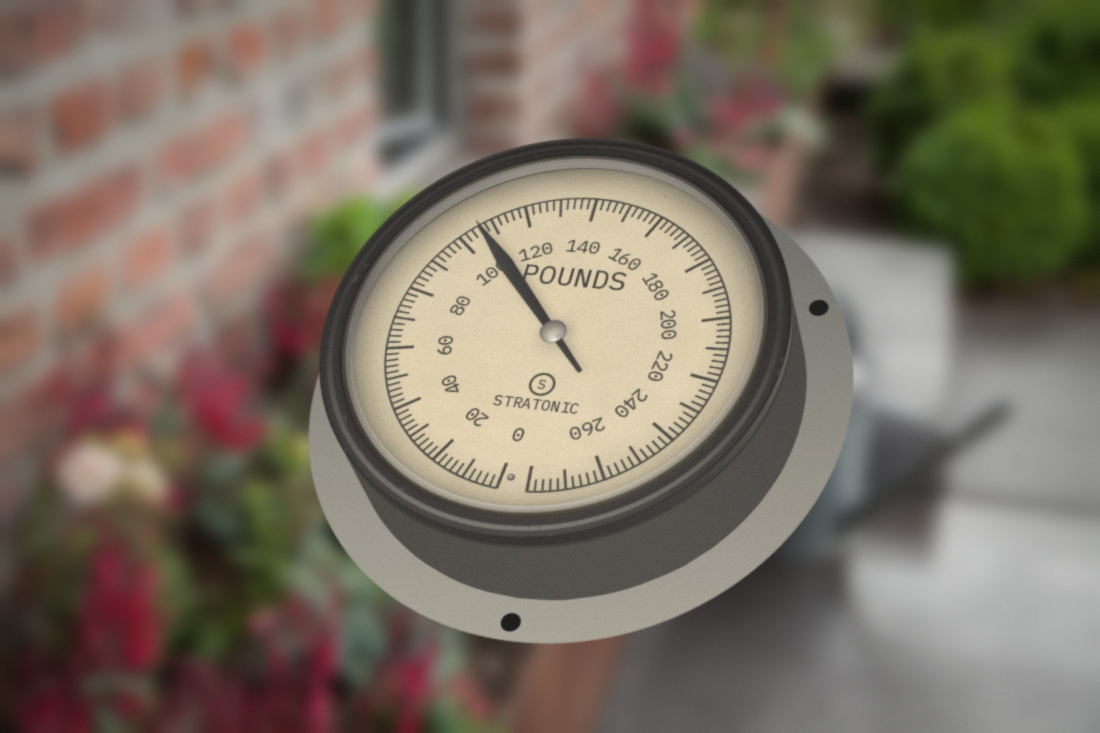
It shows 106,lb
